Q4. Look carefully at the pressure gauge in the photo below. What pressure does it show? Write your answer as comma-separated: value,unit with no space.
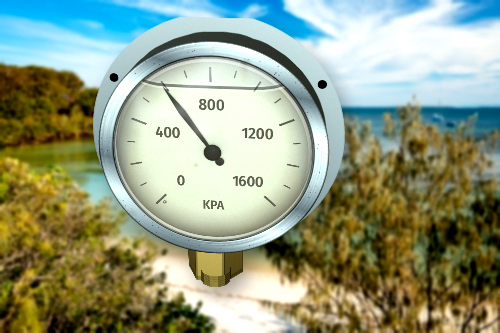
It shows 600,kPa
